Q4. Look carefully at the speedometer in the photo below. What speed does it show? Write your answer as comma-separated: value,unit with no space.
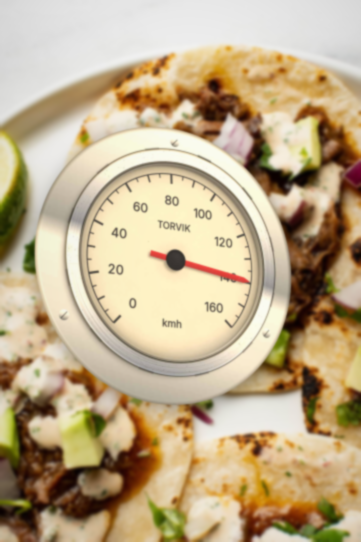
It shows 140,km/h
